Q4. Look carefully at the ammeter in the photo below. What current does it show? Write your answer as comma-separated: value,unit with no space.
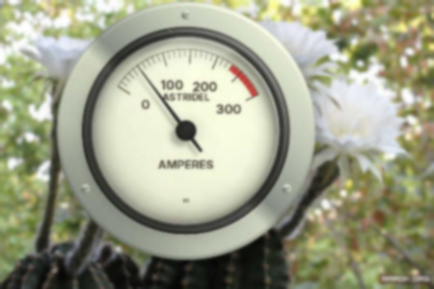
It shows 50,A
